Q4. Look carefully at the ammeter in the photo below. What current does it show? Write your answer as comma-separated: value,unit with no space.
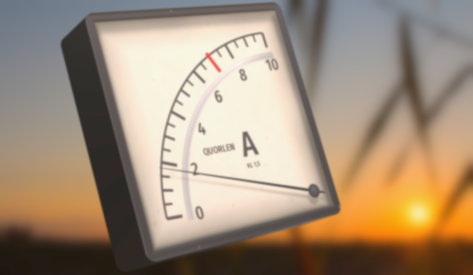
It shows 1.75,A
